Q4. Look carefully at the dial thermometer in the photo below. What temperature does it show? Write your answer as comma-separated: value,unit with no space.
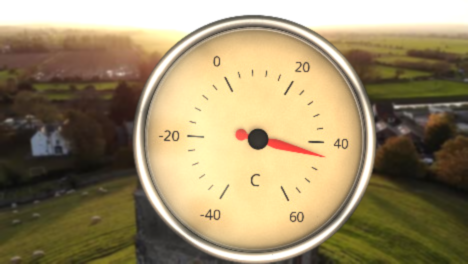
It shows 44,°C
